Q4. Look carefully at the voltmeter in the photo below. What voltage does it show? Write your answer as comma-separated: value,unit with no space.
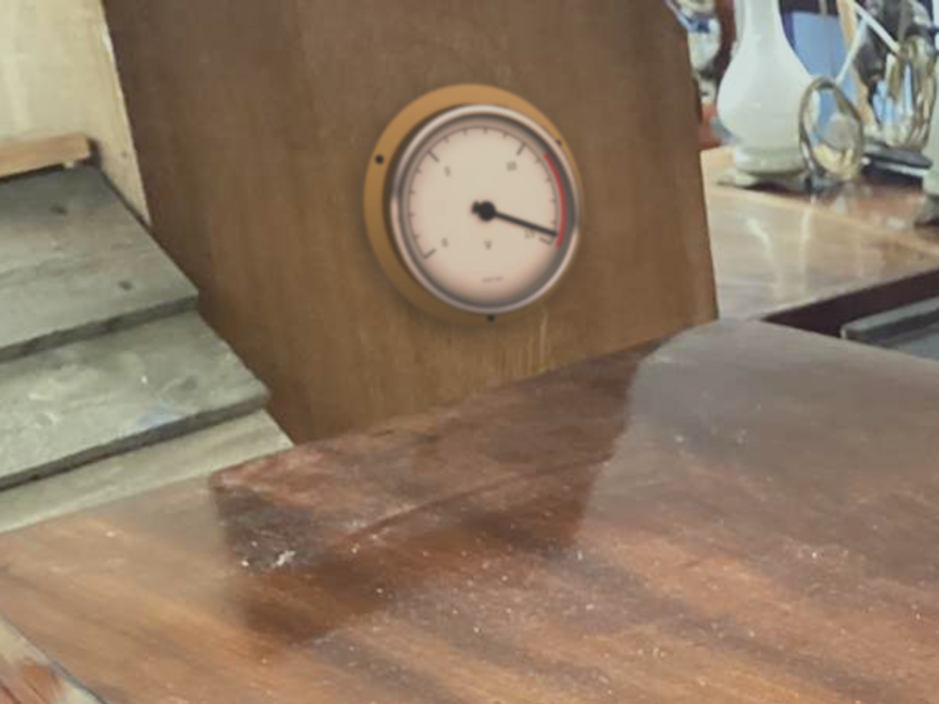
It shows 14.5,V
